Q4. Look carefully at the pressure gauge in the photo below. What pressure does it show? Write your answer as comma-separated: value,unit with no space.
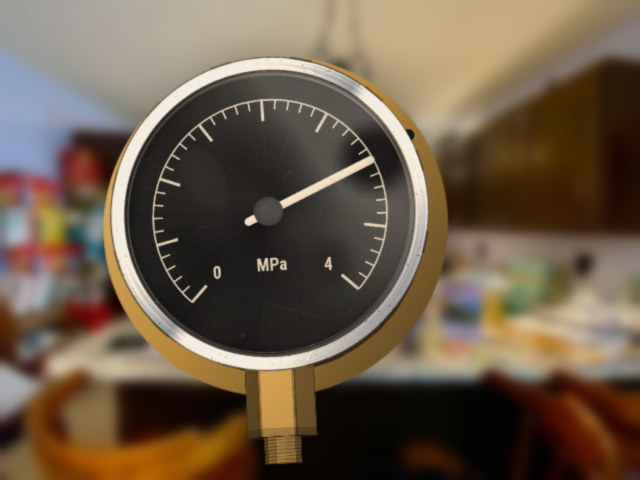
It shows 3,MPa
